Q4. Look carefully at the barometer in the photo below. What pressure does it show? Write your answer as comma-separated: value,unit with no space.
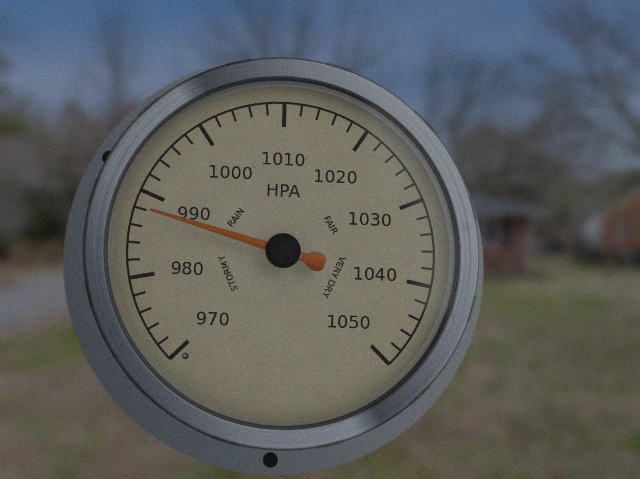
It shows 988,hPa
